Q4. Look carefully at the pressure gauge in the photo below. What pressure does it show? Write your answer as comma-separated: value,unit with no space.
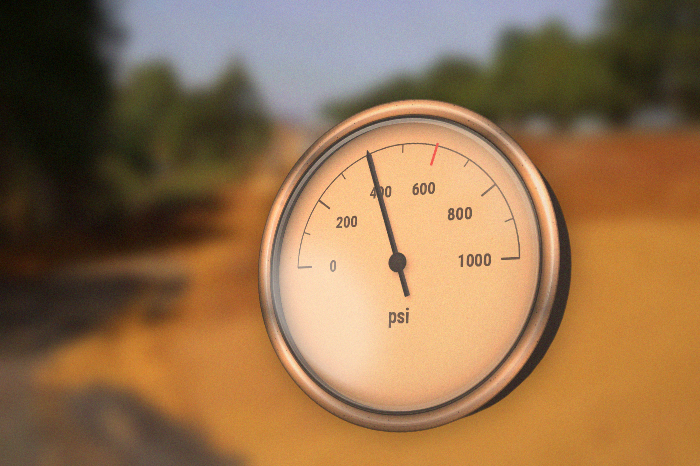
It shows 400,psi
